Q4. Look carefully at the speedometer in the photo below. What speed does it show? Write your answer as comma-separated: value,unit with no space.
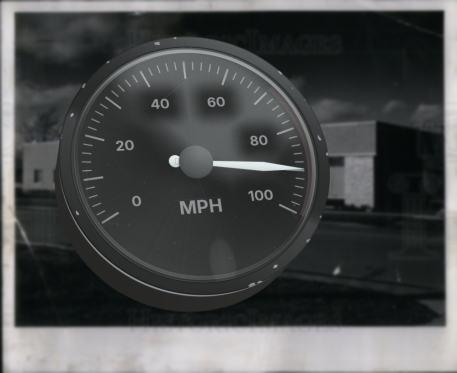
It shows 90,mph
